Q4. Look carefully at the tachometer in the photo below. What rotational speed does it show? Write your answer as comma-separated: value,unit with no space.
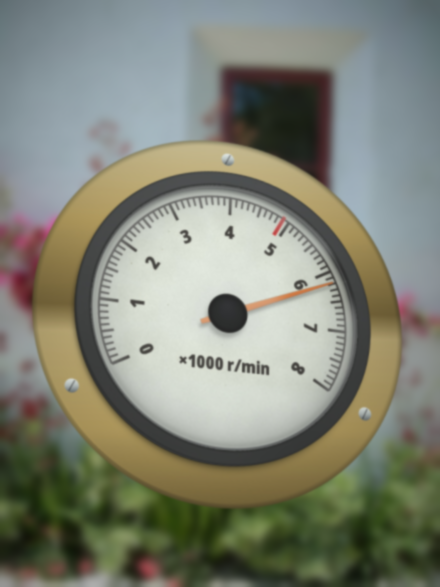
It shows 6200,rpm
